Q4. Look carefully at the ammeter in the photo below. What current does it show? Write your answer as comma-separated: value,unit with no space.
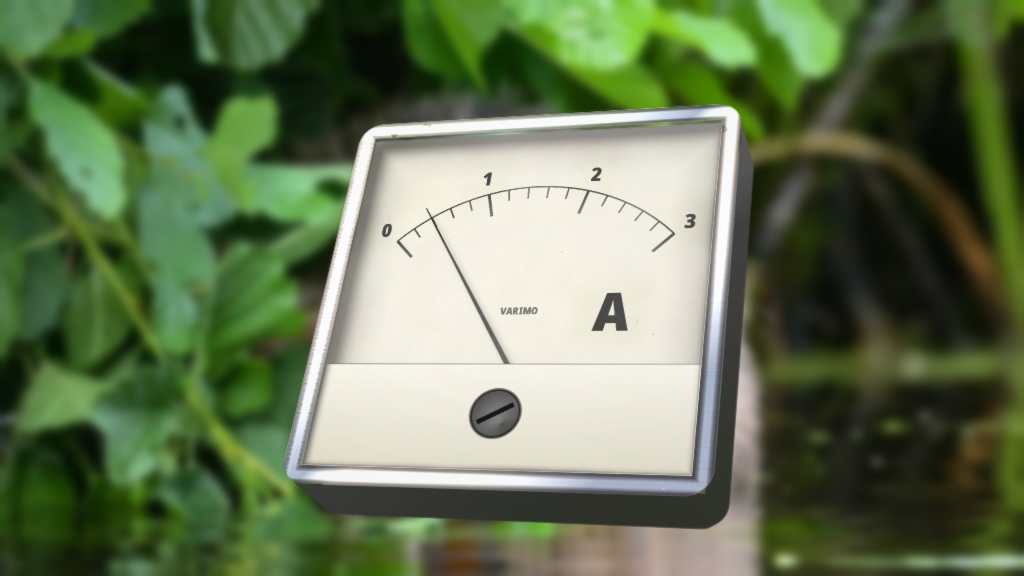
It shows 0.4,A
